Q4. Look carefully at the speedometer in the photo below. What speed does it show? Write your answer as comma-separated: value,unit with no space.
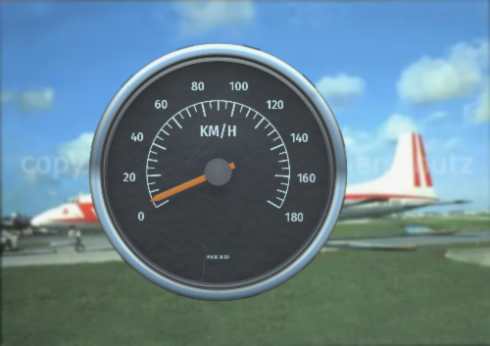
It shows 5,km/h
